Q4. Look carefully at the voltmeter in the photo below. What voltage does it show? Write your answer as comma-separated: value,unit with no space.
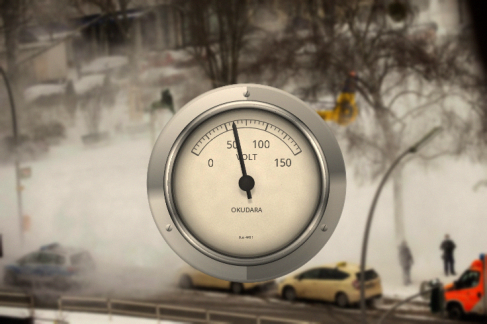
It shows 60,V
